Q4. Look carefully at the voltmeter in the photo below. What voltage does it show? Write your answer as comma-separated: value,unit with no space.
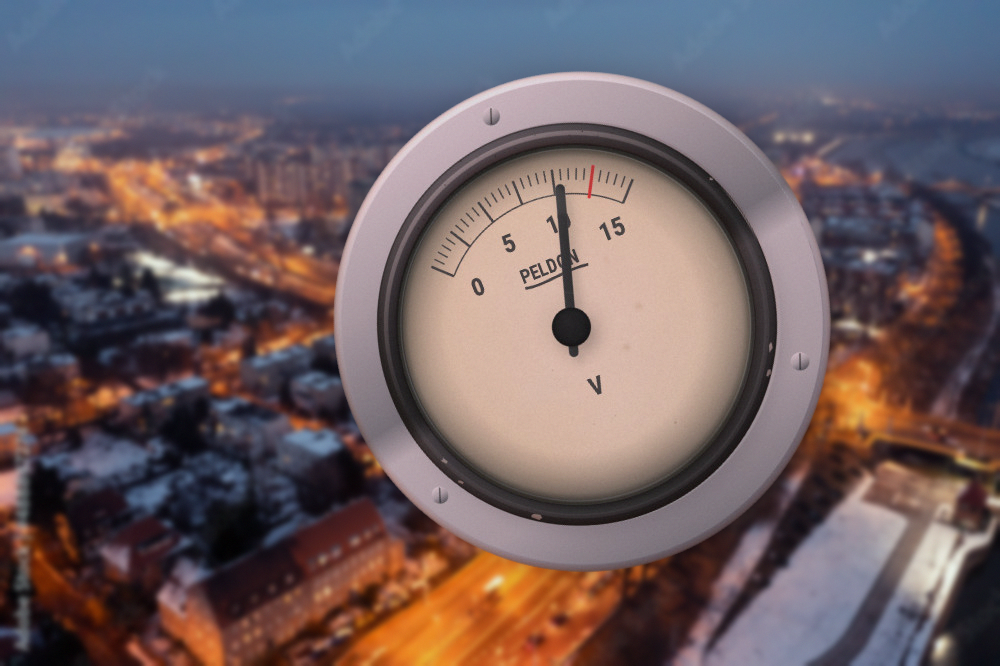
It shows 10.5,V
